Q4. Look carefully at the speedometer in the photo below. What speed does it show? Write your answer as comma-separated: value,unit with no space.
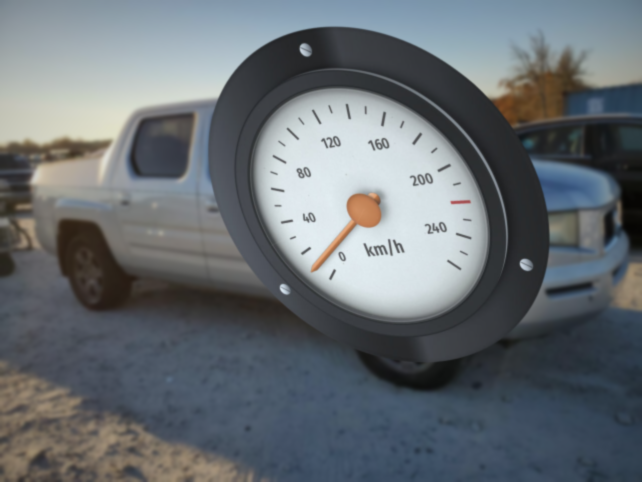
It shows 10,km/h
